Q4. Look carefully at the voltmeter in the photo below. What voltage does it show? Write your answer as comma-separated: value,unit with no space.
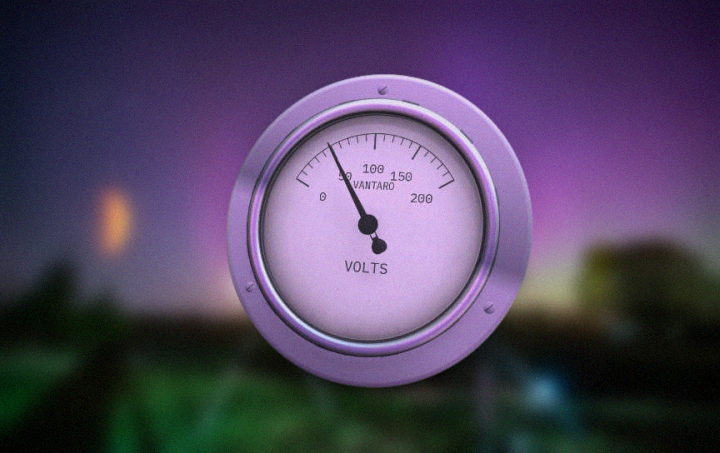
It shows 50,V
